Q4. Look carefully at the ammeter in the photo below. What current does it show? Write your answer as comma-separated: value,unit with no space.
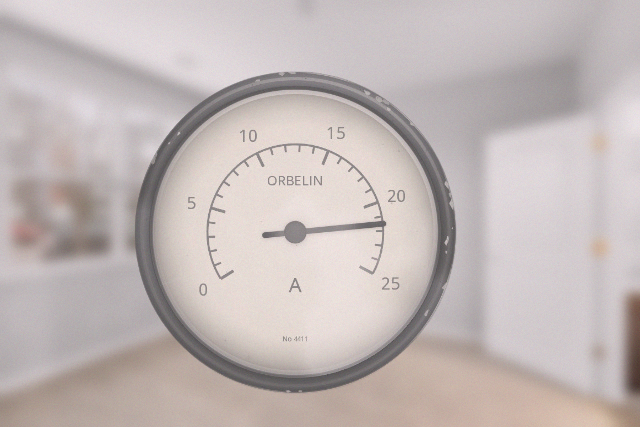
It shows 21.5,A
